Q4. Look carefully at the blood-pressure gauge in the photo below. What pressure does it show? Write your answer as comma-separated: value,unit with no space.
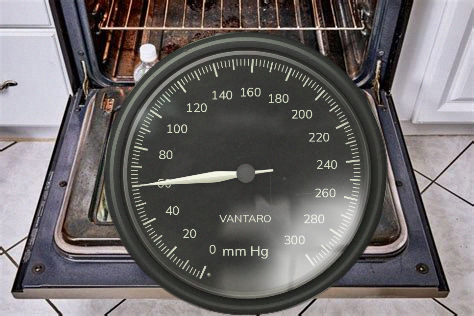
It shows 60,mmHg
